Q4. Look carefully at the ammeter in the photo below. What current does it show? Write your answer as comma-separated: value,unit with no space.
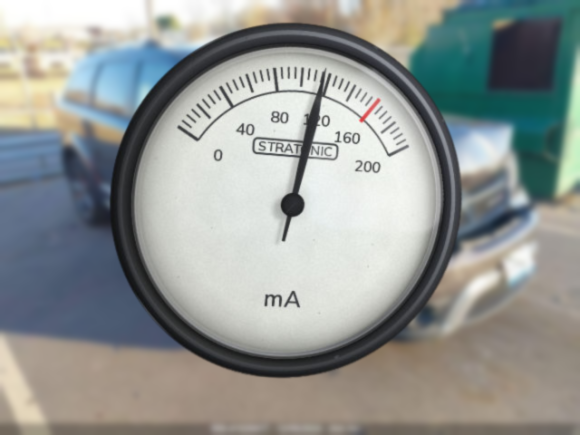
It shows 115,mA
